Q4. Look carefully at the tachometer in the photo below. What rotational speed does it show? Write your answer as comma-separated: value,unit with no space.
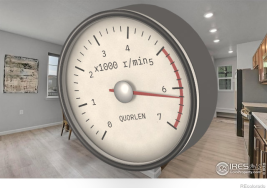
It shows 6200,rpm
